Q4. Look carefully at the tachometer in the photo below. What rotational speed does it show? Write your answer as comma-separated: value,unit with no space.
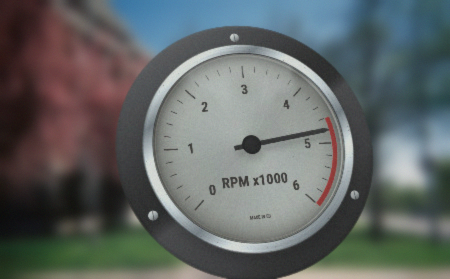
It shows 4800,rpm
